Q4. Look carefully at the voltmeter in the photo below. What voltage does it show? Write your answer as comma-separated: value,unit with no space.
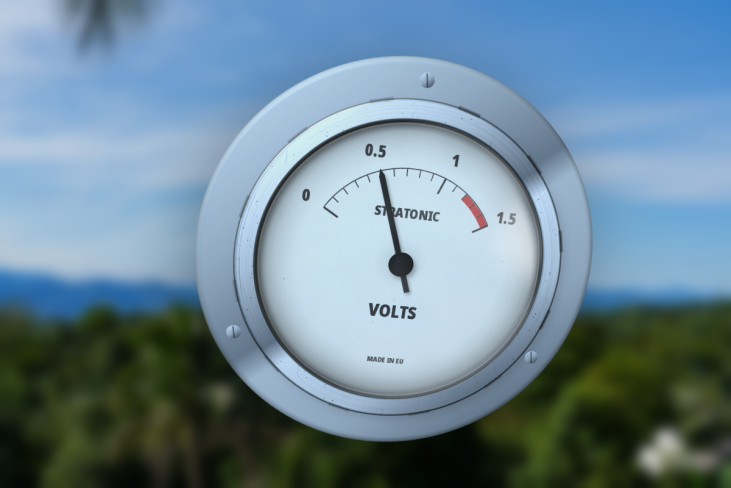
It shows 0.5,V
